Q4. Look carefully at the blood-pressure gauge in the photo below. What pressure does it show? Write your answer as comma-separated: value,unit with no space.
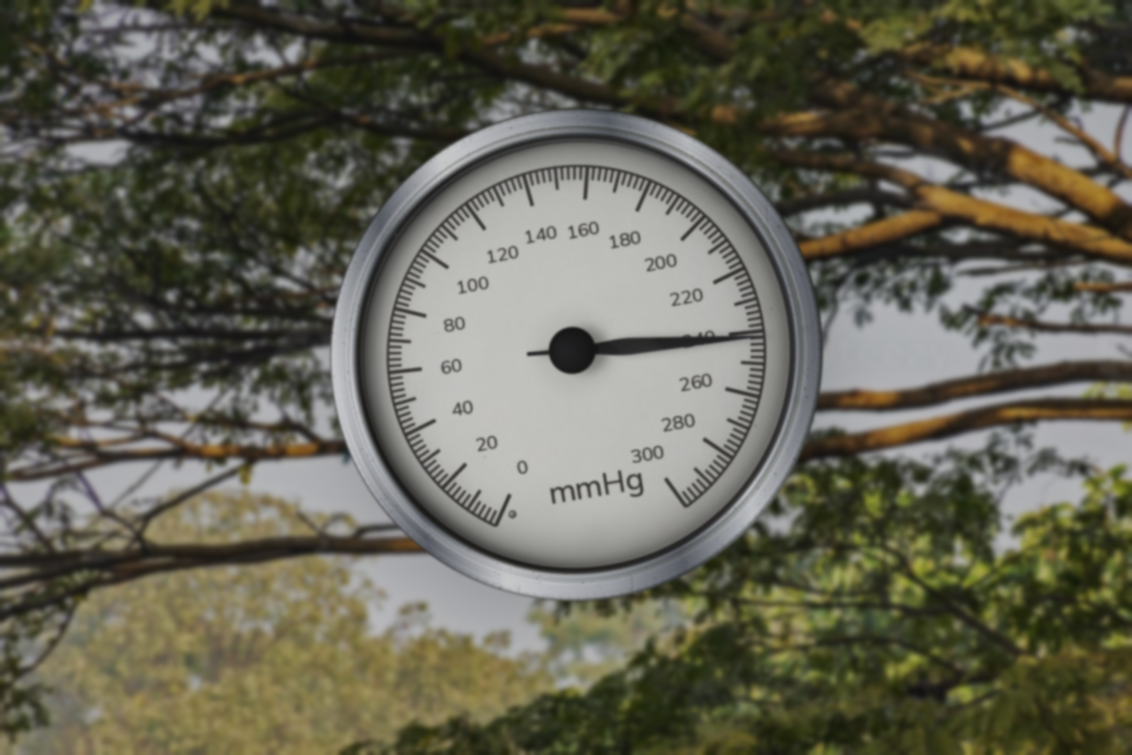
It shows 242,mmHg
